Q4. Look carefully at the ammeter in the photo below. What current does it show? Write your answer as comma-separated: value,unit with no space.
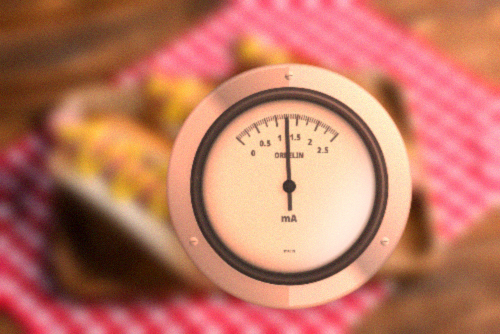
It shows 1.25,mA
